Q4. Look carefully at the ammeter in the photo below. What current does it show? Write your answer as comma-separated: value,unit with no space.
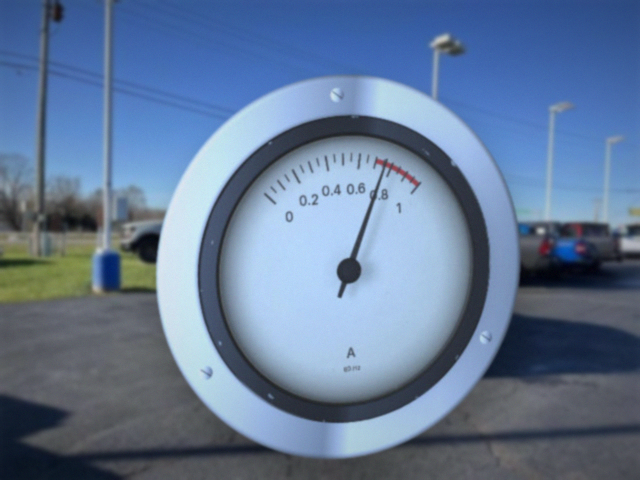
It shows 0.75,A
